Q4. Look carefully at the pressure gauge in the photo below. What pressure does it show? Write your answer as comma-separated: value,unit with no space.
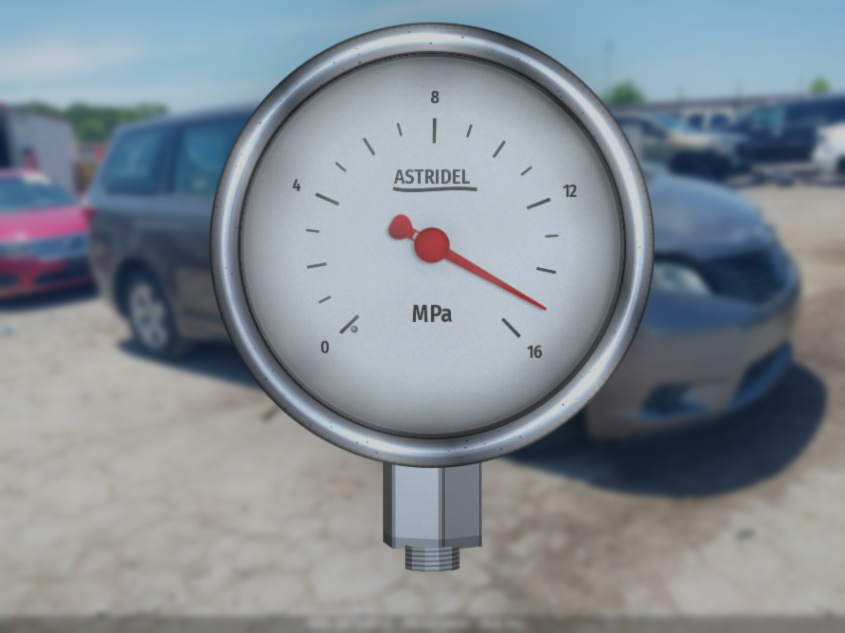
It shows 15,MPa
